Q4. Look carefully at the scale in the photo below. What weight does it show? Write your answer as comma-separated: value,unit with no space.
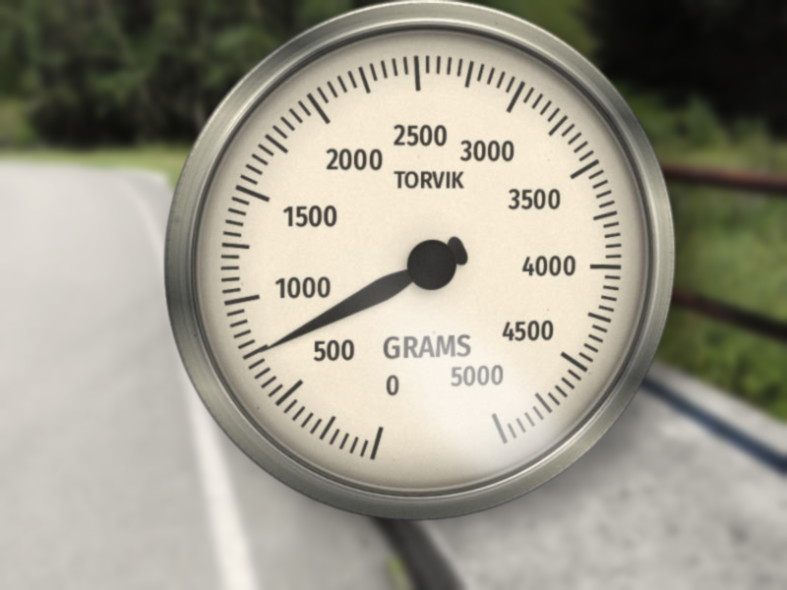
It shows 750,g
